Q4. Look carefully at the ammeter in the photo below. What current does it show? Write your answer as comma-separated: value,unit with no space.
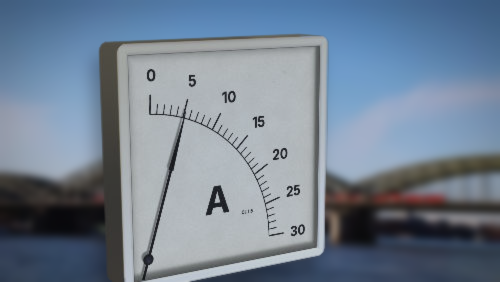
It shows 5,A
